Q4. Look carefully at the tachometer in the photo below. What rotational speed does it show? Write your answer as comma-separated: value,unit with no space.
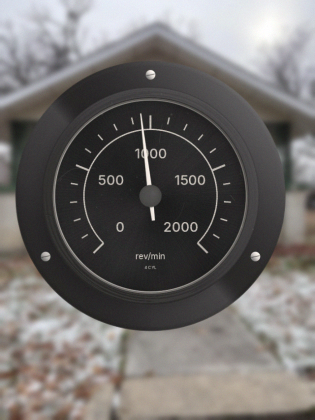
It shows 950,rpm
